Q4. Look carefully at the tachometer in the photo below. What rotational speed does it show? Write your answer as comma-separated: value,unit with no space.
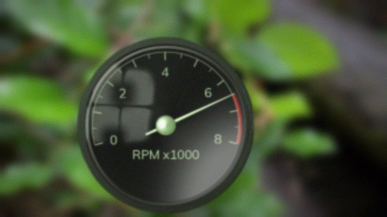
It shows 6500,rpm
